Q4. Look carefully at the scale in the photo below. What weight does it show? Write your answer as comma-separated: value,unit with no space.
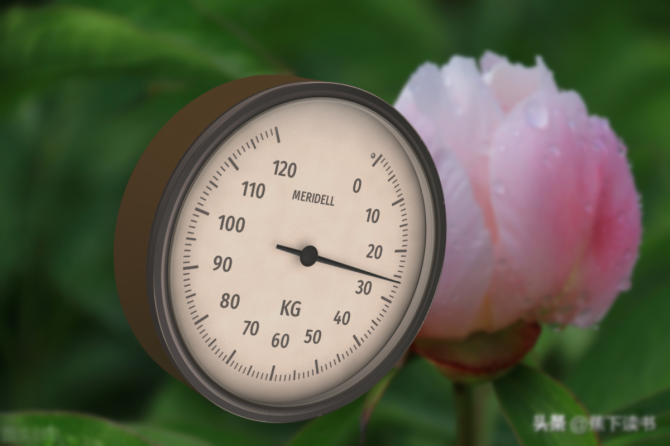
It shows 26,kg
